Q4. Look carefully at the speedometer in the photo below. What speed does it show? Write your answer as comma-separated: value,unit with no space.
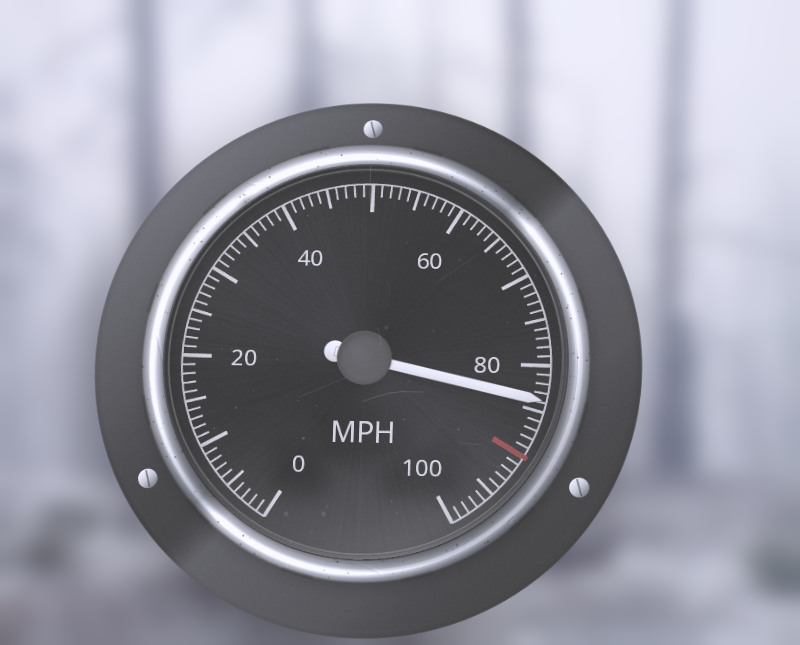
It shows 84,mph
